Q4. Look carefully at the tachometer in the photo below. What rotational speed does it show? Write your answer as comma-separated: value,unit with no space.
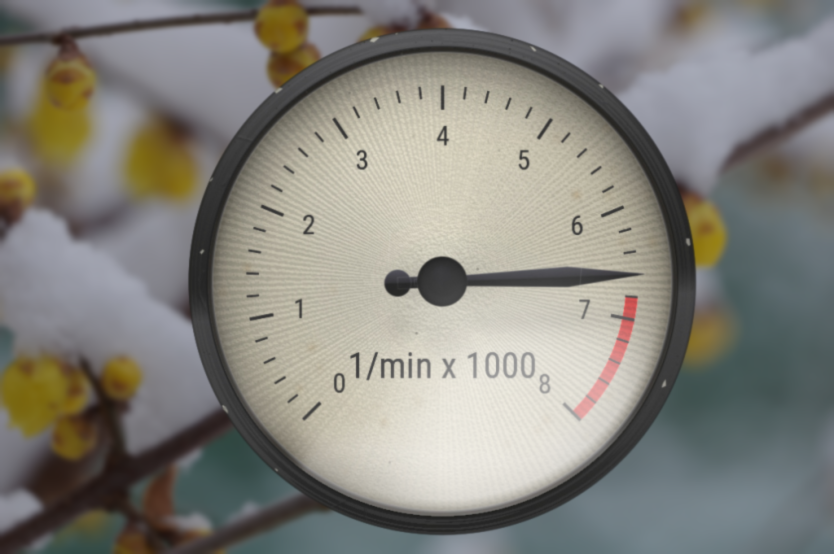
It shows 6600,rpm
